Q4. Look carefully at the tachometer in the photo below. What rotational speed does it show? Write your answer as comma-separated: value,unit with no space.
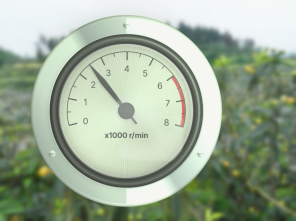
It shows 2500,rpm
